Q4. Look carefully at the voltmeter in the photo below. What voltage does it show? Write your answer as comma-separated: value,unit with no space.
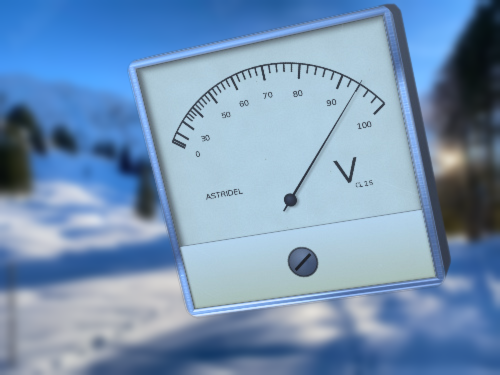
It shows 94,V
